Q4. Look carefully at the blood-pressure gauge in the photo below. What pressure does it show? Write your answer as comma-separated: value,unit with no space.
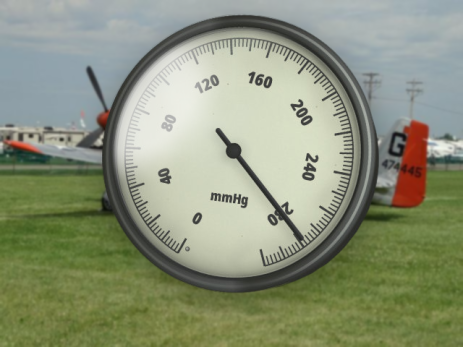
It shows 278,mmHg
